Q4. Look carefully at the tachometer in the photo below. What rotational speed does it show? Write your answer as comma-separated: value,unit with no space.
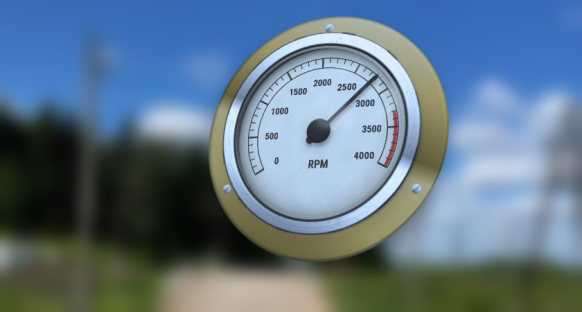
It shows 2800,rpm
